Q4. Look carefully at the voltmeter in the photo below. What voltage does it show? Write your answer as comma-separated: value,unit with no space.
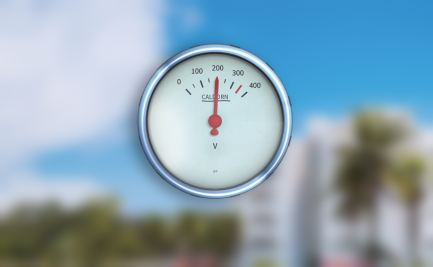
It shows 200,V
